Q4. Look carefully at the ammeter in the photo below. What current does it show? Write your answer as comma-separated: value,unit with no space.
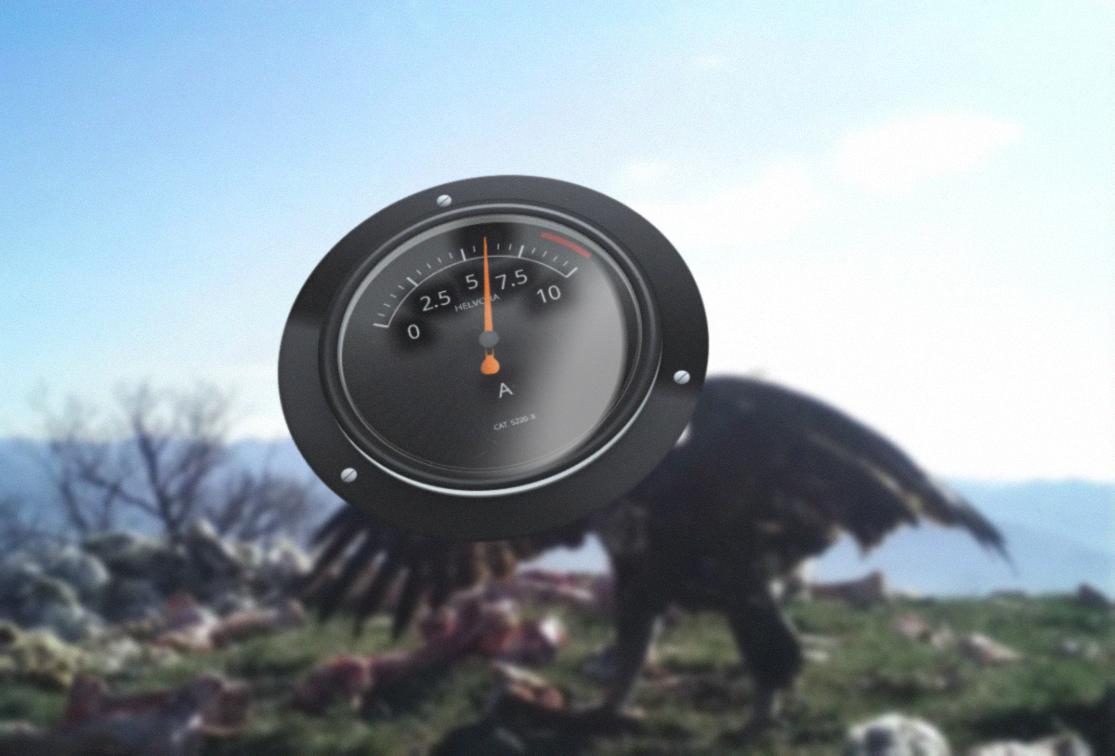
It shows 6,A
